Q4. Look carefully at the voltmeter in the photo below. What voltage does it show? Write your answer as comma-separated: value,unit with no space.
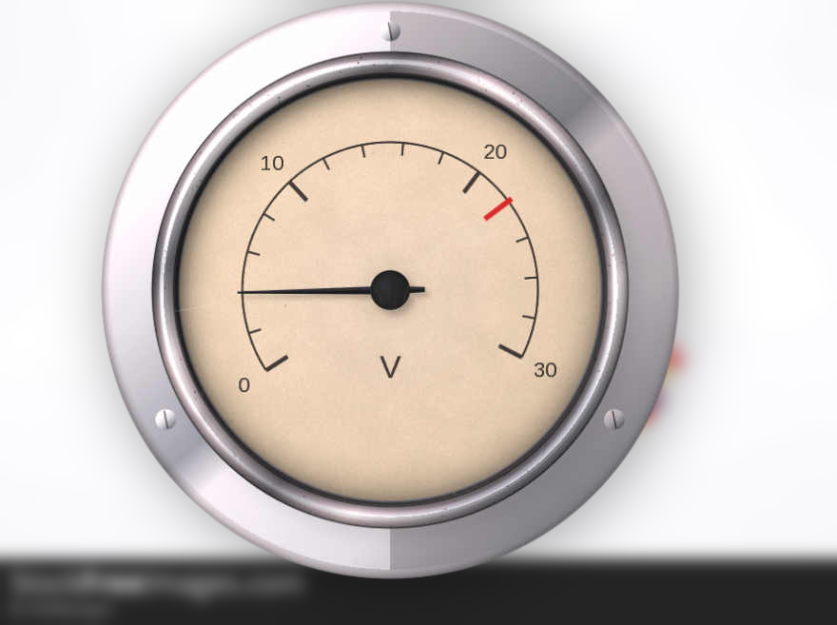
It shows 4,V
